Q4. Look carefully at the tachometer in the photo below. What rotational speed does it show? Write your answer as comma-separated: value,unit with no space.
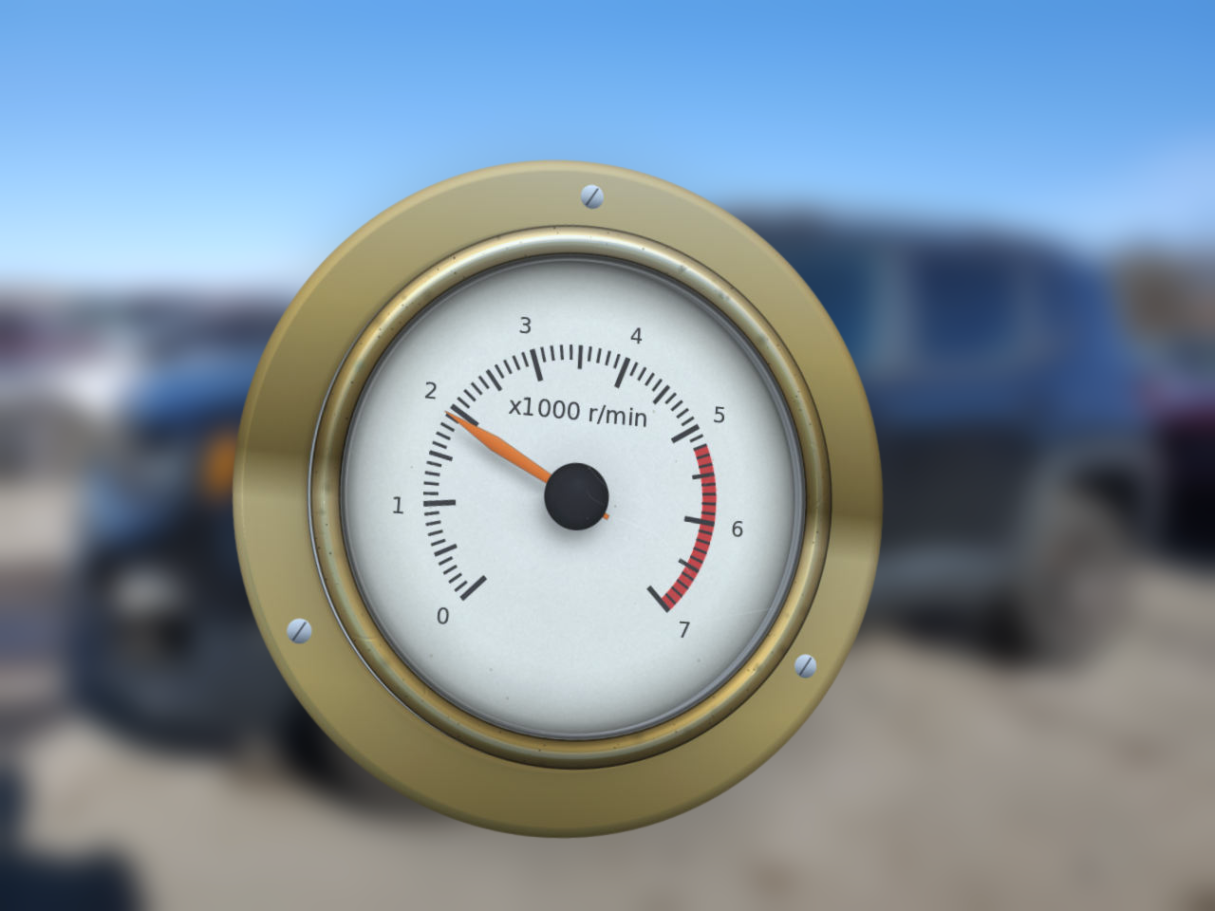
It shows 1900,rpm
